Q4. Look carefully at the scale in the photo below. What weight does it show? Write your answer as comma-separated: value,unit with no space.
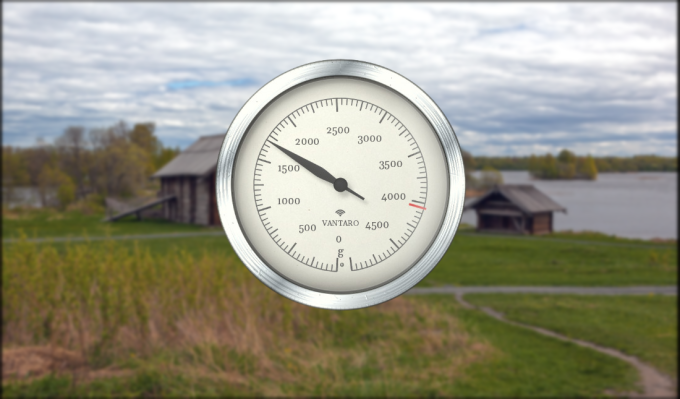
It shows 1700,g
